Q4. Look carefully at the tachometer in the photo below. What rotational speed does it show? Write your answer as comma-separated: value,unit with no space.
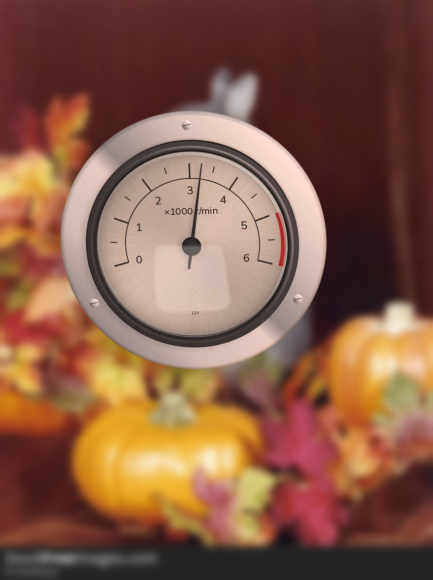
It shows 3250,rpm
